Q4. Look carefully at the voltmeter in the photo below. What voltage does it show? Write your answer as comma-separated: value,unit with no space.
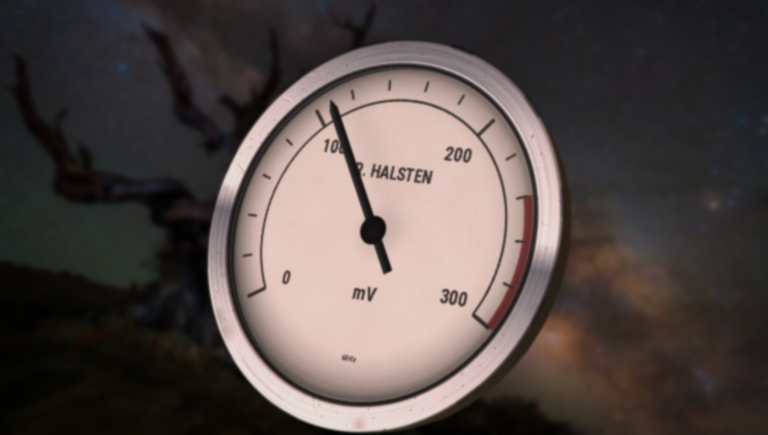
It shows 110,mV
